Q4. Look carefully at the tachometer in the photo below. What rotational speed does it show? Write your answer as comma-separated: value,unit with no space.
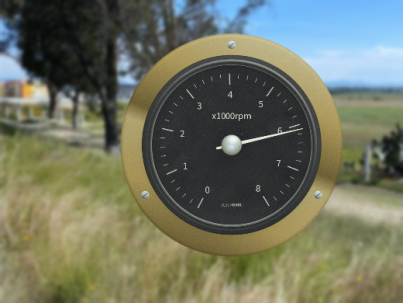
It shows 6100,rpm
